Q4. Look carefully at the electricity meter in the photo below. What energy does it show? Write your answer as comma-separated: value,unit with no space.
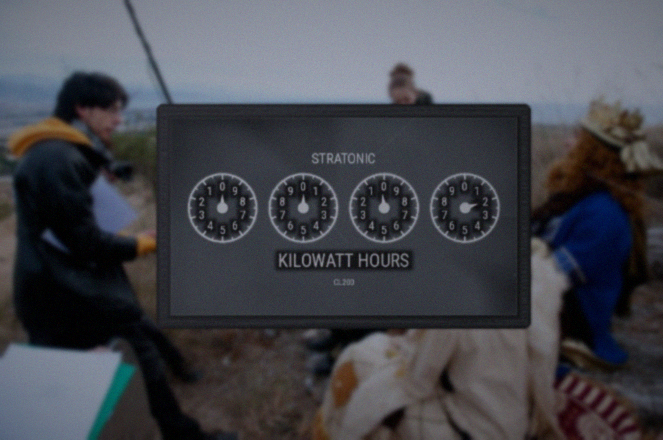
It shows 2,kWh
